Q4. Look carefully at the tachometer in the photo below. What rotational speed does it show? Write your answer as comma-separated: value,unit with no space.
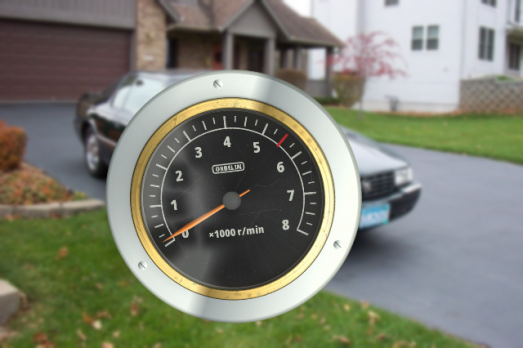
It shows 125,rpm
